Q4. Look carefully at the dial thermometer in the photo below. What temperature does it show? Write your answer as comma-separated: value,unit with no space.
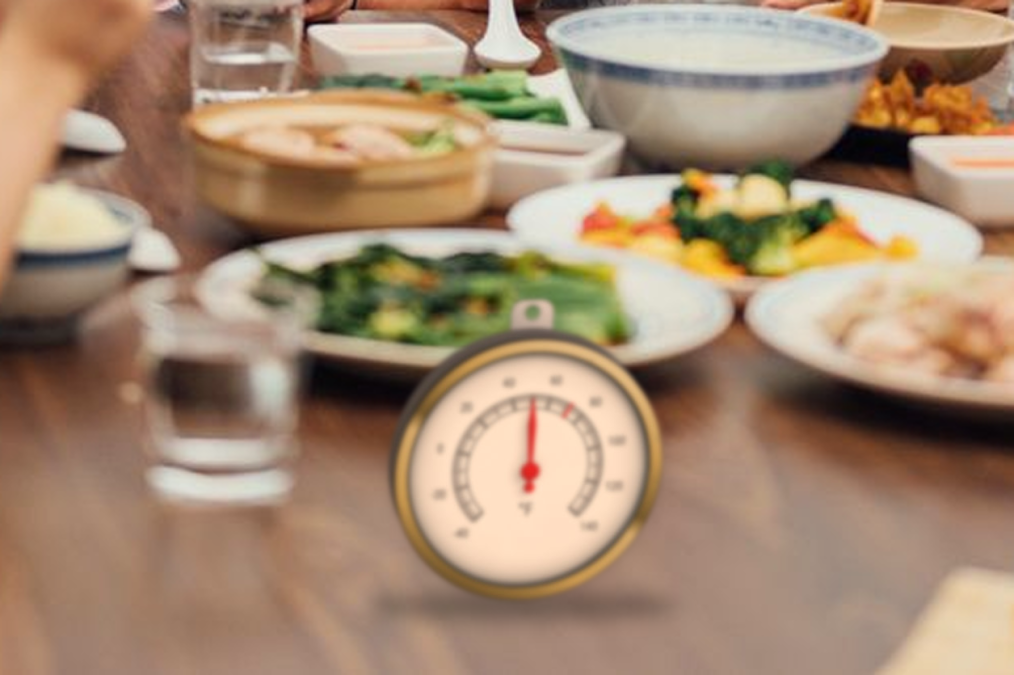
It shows 50,°F
